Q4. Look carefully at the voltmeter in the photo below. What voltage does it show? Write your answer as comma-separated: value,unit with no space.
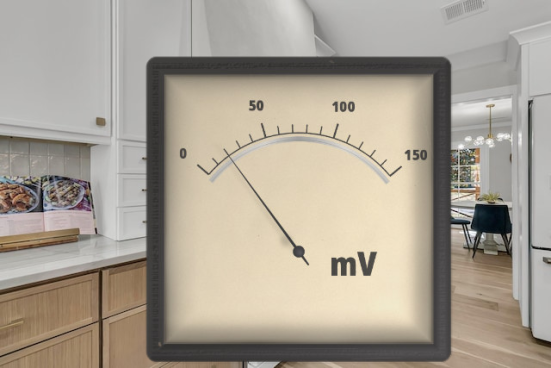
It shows 20,mV
